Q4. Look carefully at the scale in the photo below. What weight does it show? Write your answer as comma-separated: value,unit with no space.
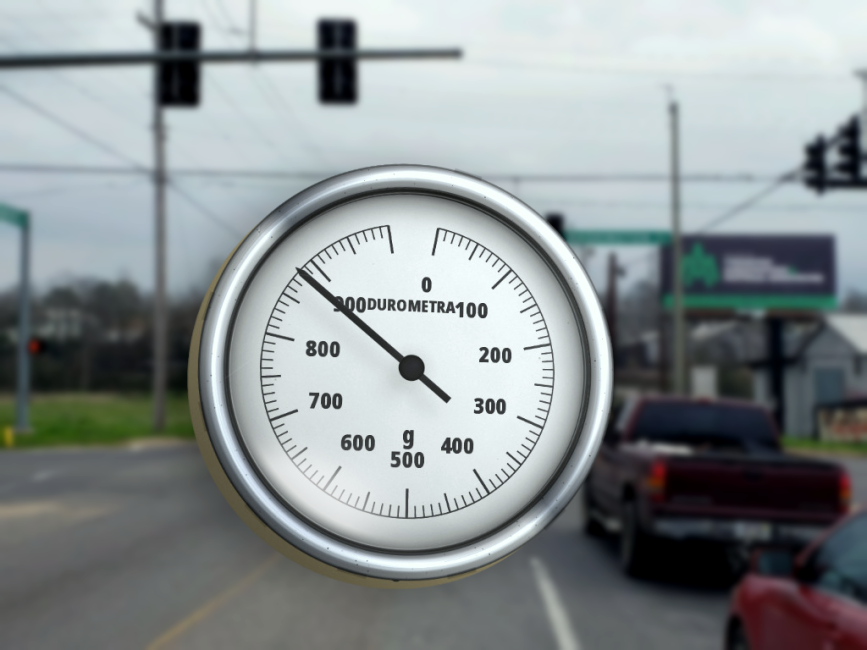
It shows 880,g
